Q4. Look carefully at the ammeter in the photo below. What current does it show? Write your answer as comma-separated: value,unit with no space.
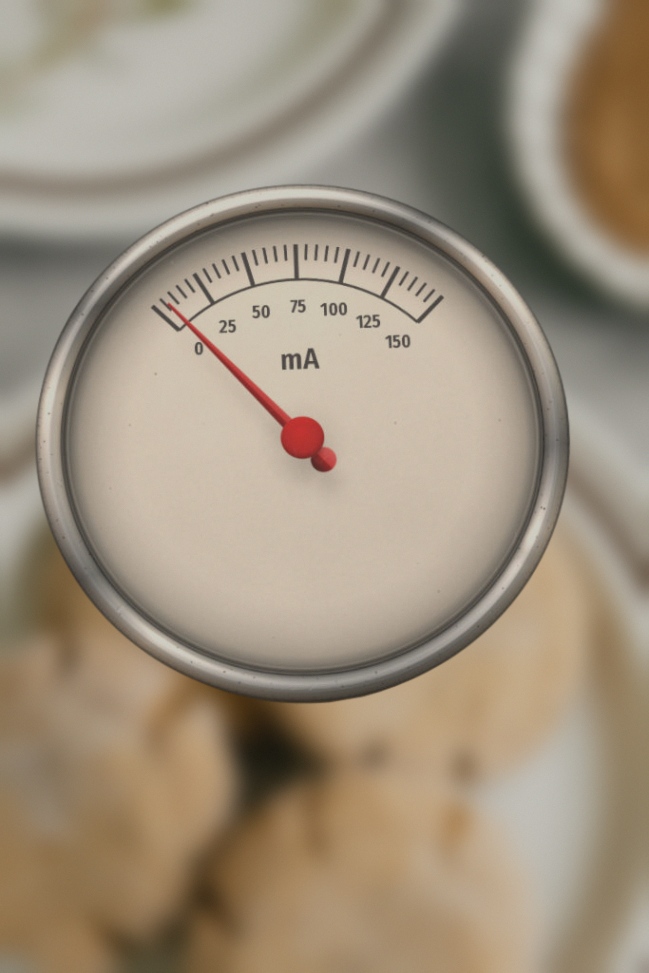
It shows 5,mA
